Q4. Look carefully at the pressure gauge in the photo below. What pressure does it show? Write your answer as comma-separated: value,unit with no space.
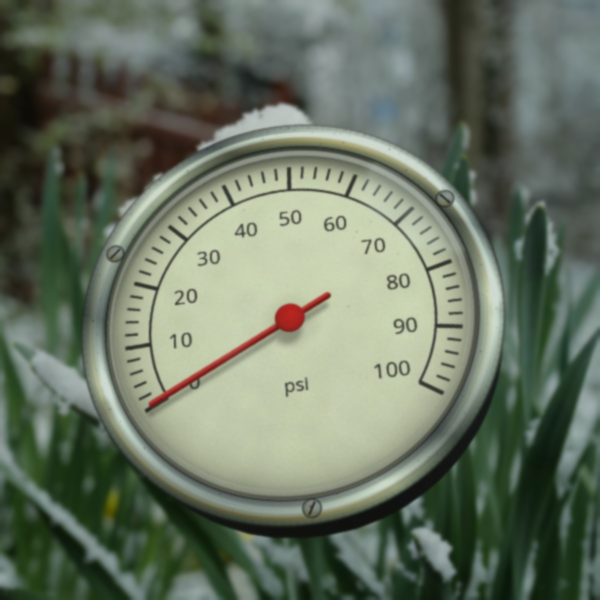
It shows 0,psi
